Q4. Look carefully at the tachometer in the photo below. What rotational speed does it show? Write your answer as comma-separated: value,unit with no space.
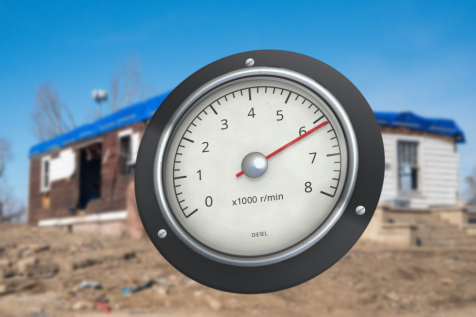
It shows 6200,rpm
